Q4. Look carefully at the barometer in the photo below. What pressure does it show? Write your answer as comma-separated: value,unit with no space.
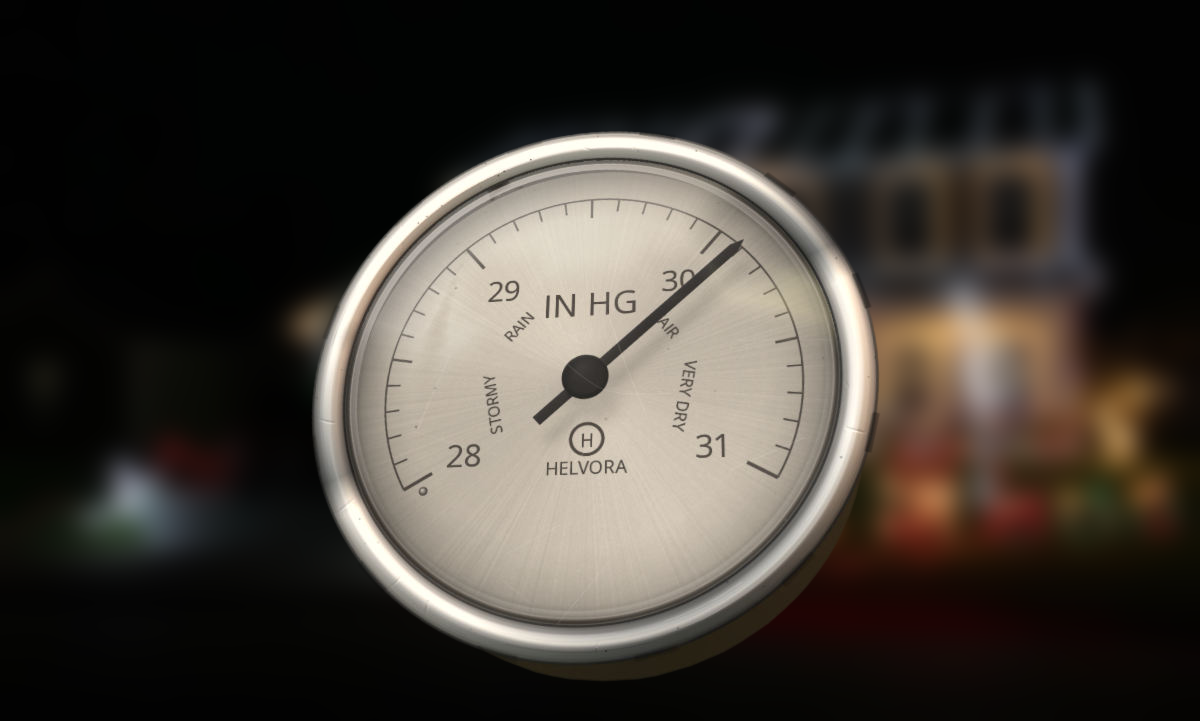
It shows 30.1,inHg
